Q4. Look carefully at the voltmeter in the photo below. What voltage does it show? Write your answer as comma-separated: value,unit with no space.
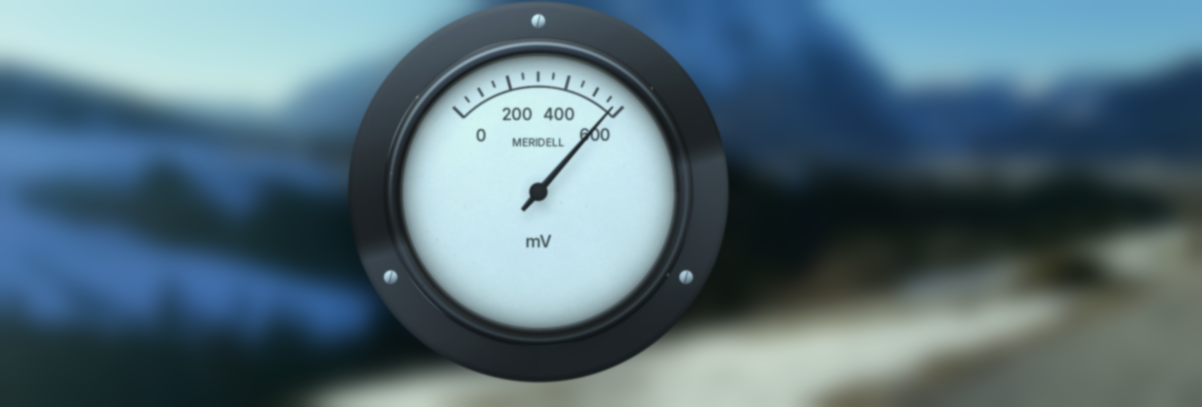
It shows 575,mV
